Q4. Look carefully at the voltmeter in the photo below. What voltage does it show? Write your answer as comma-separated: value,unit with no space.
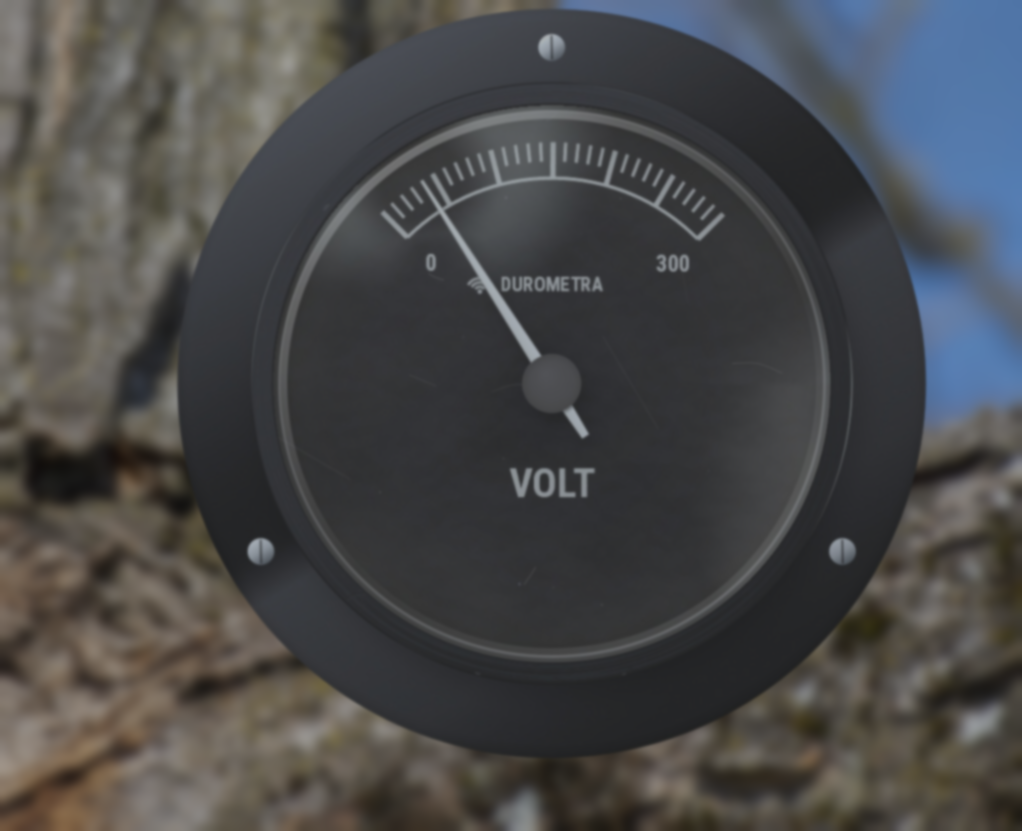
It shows 40,V
